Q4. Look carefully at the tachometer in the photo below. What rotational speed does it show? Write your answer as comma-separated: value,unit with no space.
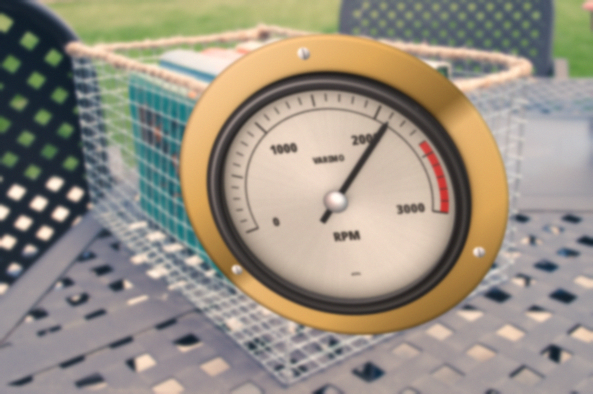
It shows 2100,rpm
